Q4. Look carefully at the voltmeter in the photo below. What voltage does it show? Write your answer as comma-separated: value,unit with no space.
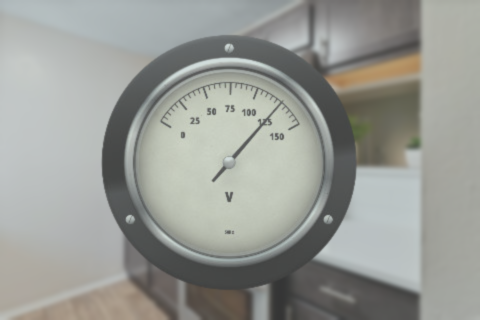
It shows 125,V
